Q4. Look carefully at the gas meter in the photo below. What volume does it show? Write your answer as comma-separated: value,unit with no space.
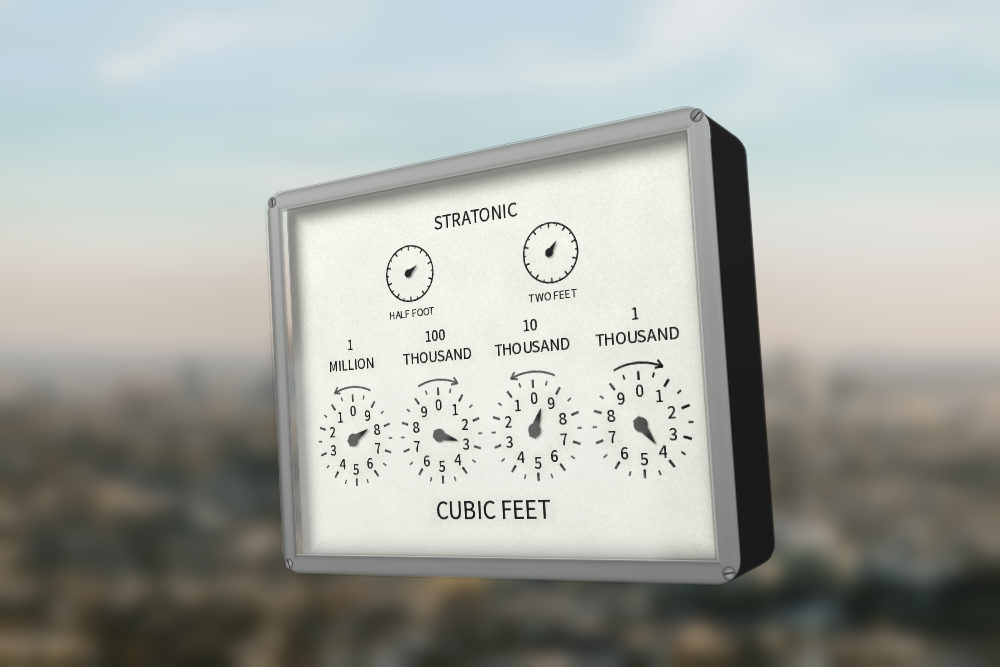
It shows 829400,ft³
